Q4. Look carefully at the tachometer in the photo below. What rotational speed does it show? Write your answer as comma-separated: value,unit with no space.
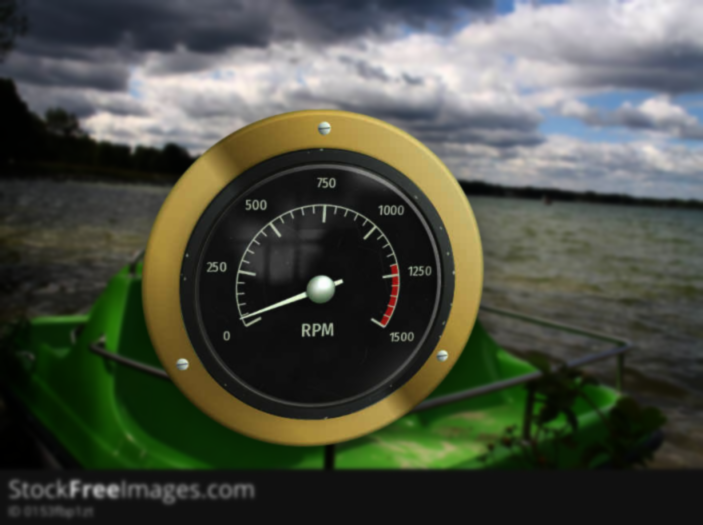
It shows 50,rpm
